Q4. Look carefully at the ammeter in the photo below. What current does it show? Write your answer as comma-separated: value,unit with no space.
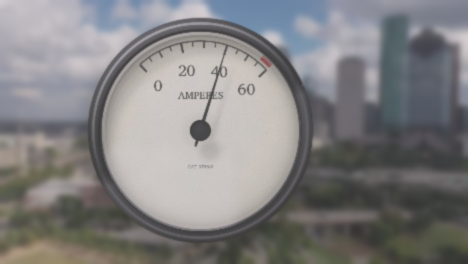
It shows 40,A
